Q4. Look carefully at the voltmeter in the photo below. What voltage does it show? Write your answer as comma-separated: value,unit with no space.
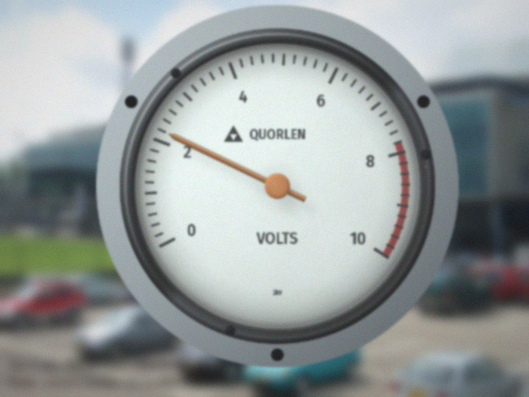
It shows 2.2,V
